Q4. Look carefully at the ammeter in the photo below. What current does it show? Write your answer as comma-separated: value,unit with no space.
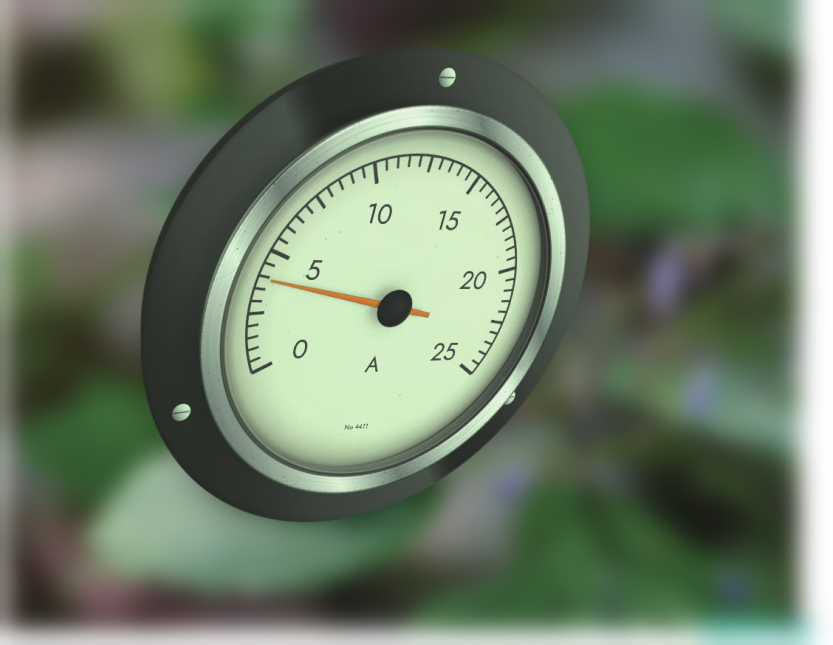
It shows 4,A
